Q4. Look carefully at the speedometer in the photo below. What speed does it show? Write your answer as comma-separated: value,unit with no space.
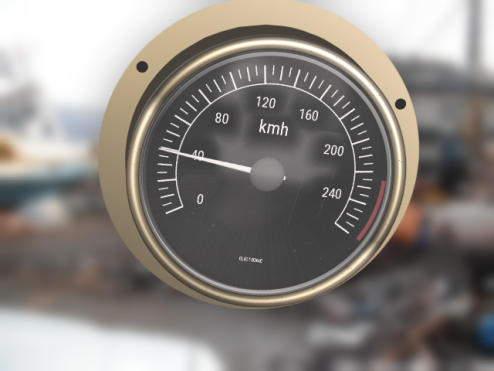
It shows 40,km/h
